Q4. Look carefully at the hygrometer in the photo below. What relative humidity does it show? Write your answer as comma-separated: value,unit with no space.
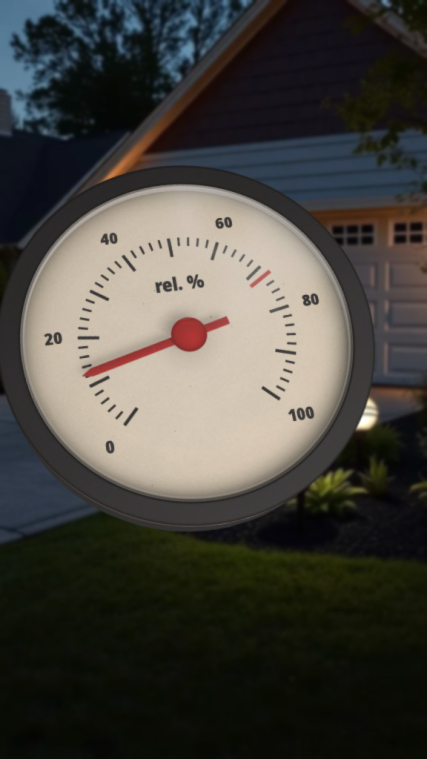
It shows 12,%
